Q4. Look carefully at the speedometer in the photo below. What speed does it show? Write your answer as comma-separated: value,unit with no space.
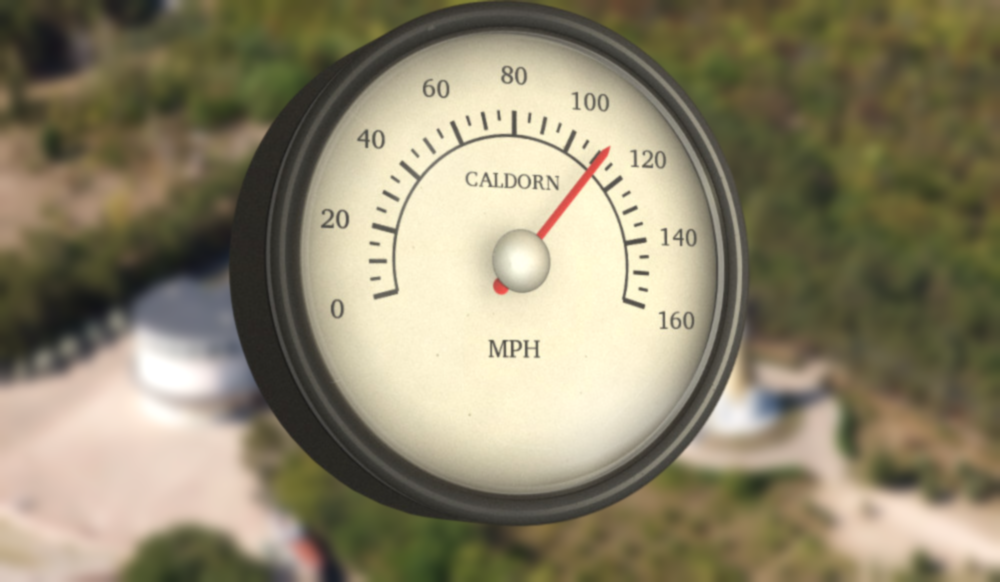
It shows 110,mph
